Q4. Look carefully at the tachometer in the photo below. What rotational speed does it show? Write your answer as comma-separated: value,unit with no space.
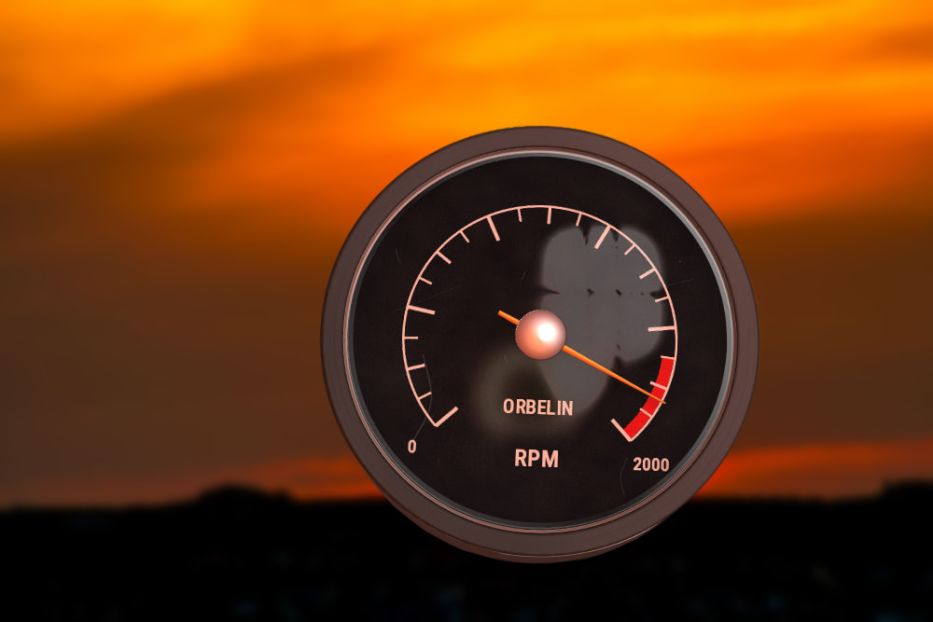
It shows 1850,rpm
